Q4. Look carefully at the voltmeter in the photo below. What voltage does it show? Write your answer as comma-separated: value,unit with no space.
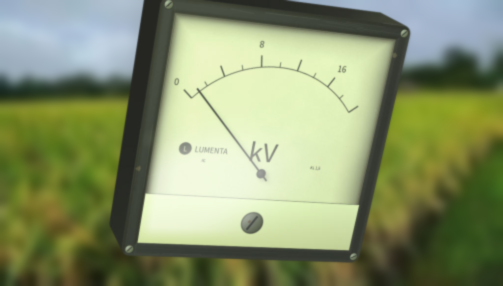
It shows 1,kV
